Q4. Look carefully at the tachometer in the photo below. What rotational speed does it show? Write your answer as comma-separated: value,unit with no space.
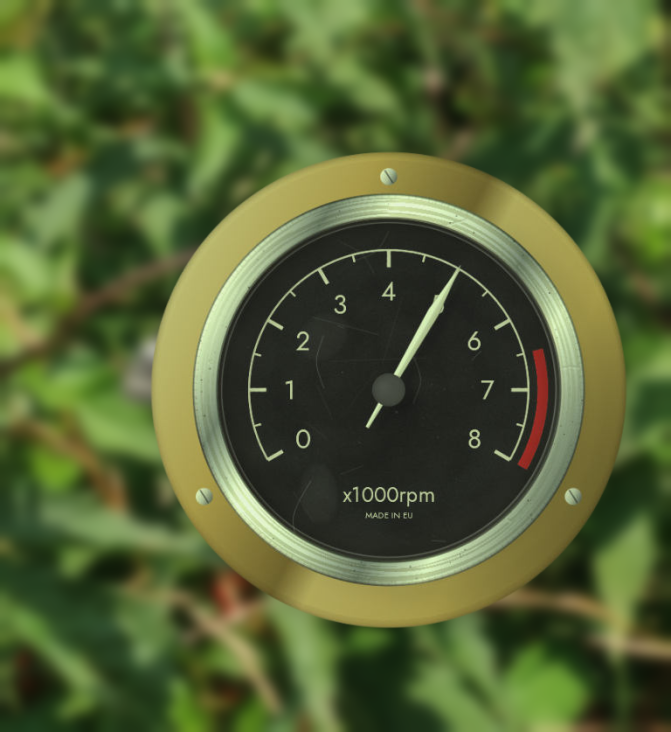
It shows 5000,rpm
